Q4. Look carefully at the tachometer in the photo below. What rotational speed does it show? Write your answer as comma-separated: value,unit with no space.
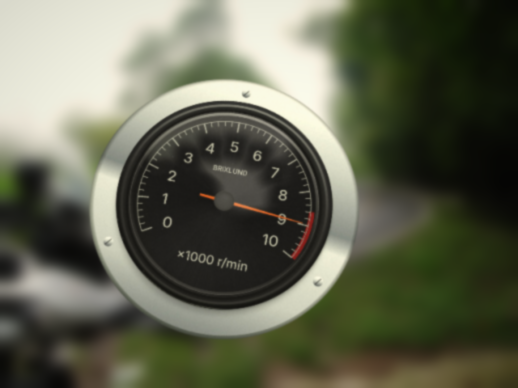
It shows 9000,rpm
